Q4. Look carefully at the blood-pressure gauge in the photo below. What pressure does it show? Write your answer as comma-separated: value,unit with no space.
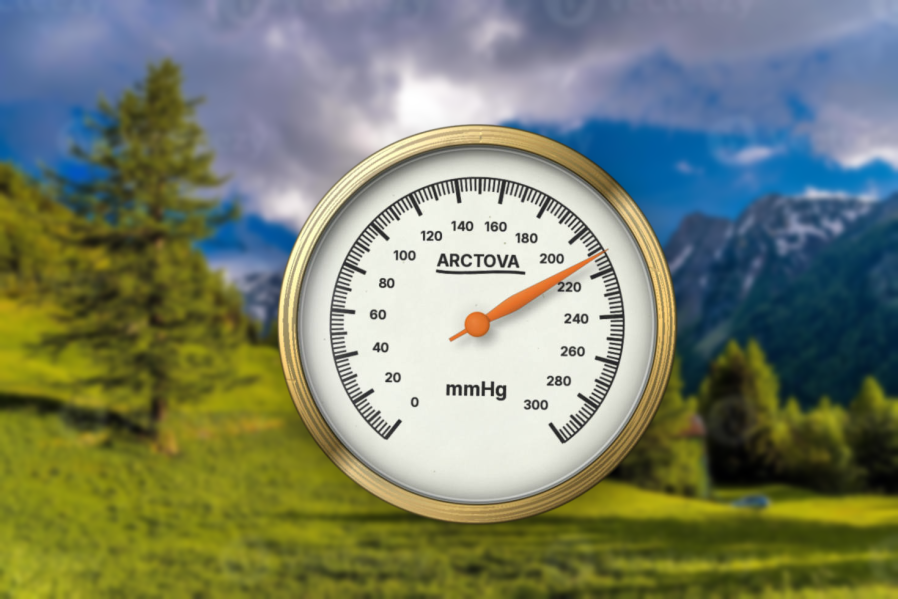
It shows 212,mmHg
